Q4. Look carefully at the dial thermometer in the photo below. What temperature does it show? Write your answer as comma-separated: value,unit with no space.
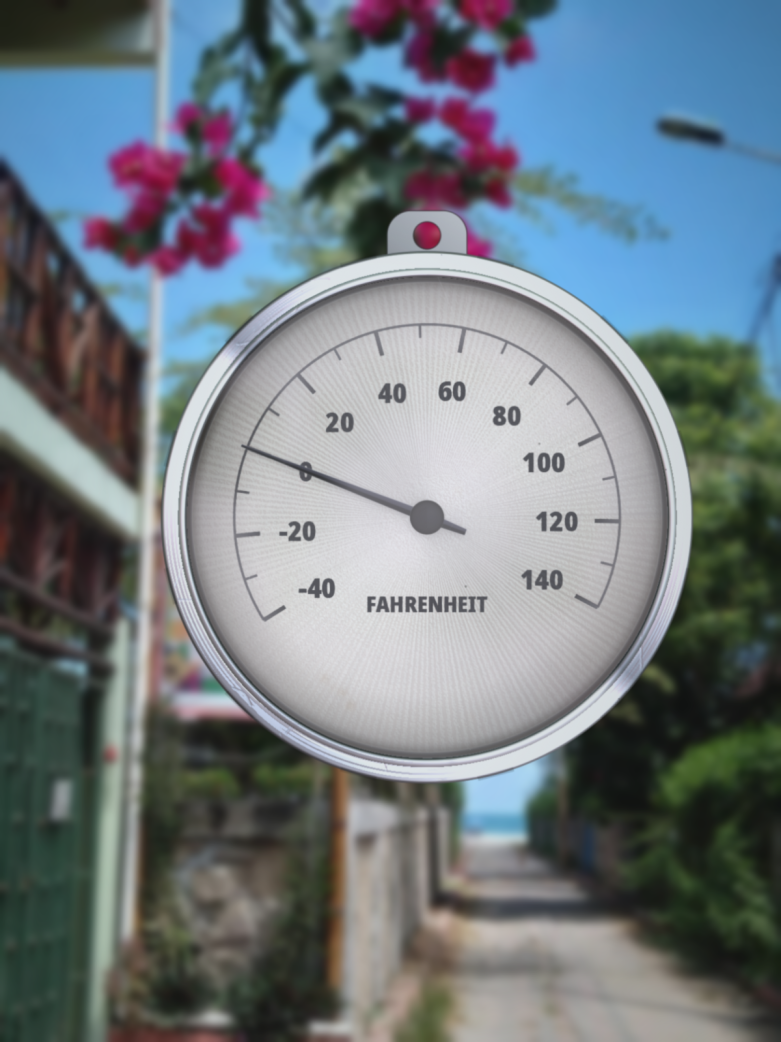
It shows 0,°F
